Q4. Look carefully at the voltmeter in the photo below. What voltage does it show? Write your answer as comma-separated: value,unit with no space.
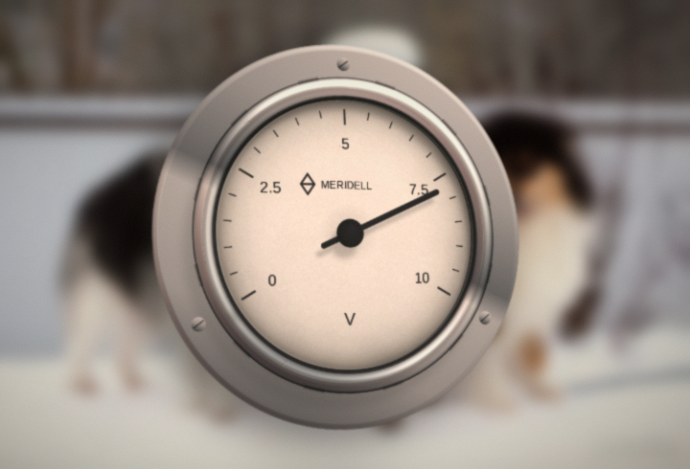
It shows 7.75,V
